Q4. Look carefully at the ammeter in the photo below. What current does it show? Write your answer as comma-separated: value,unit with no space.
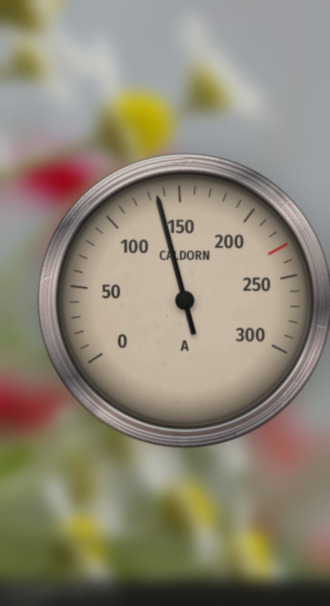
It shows 135,A
